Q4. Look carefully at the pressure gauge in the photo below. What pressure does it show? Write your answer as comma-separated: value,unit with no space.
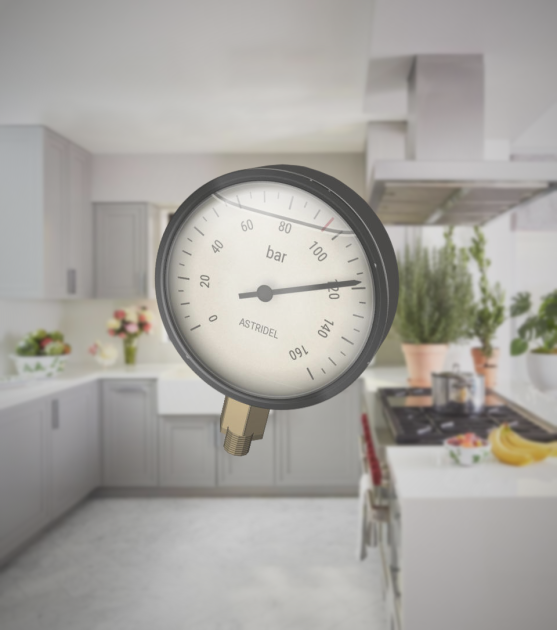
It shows 117.5,bar
